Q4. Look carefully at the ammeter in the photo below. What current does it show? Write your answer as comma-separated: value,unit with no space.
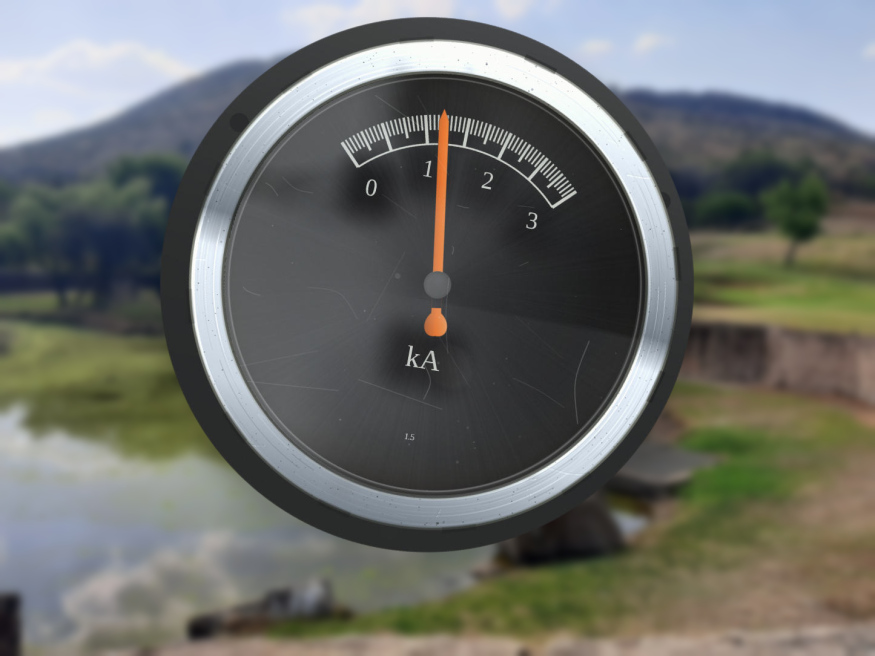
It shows 1.2,kA
